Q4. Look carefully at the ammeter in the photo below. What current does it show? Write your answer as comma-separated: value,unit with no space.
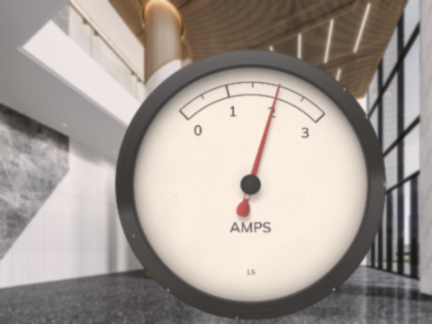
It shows 2,A
